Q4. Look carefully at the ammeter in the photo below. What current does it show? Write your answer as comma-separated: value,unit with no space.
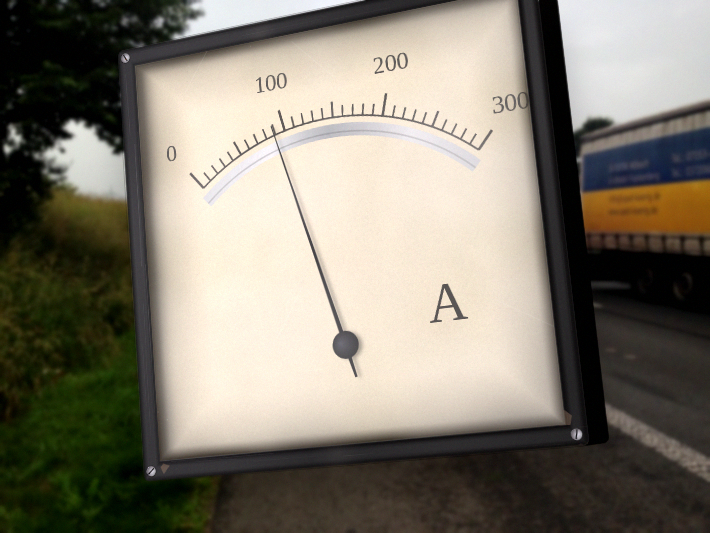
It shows 90,A
